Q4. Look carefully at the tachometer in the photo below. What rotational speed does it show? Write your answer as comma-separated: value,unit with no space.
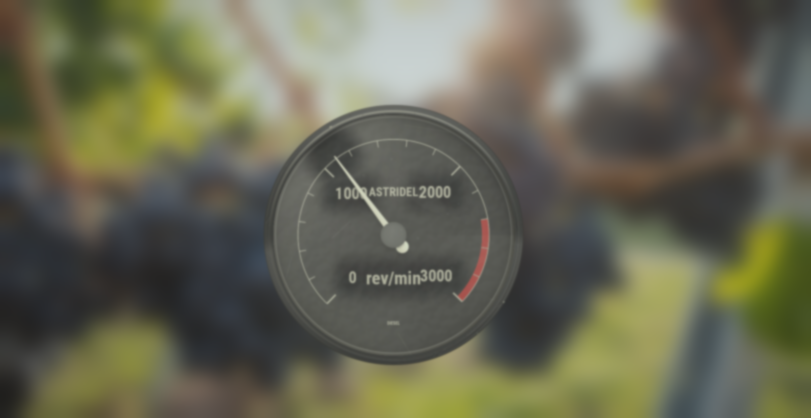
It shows 1100,rpm
